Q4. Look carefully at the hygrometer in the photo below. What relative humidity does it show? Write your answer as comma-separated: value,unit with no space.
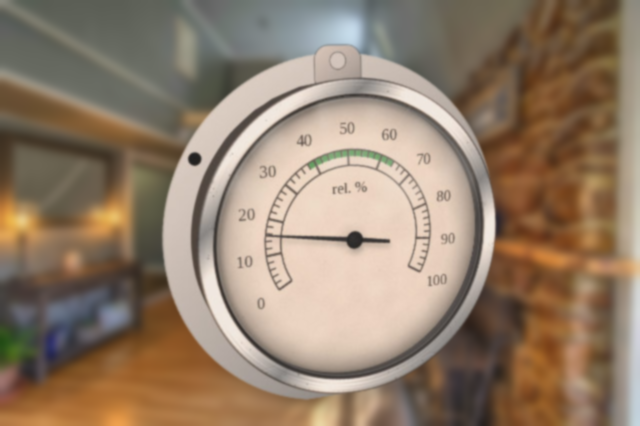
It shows 16,%
